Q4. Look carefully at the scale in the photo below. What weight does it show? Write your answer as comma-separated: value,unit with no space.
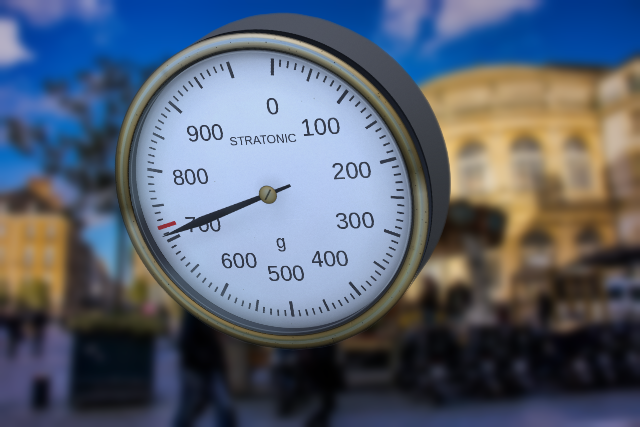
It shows 710,g
